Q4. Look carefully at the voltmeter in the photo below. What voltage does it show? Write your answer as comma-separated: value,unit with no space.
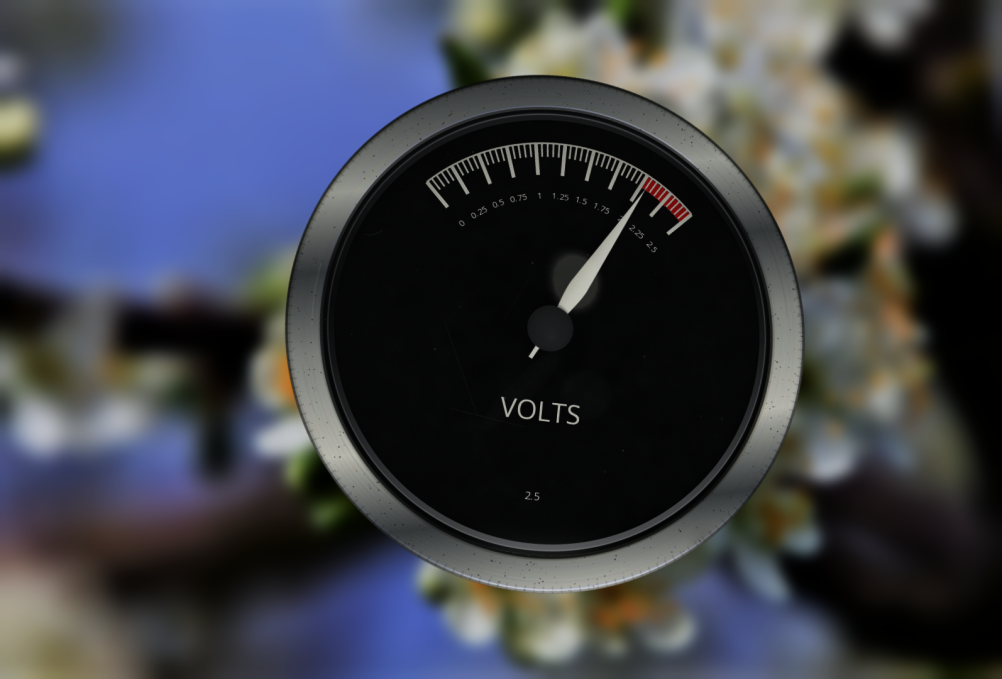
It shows 2.05,V
